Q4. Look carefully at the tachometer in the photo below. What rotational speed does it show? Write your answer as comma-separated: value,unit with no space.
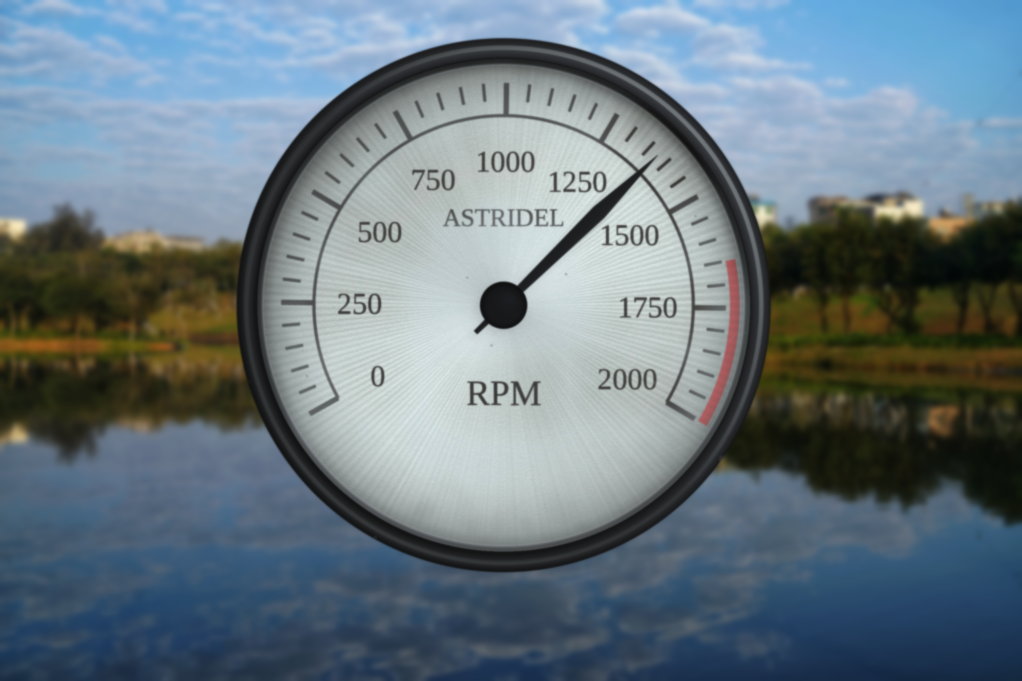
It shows 1375,rpm
